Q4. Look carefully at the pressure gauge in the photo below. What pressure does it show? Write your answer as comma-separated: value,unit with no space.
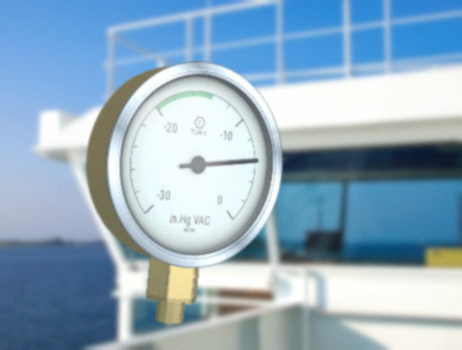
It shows -6,inHg
